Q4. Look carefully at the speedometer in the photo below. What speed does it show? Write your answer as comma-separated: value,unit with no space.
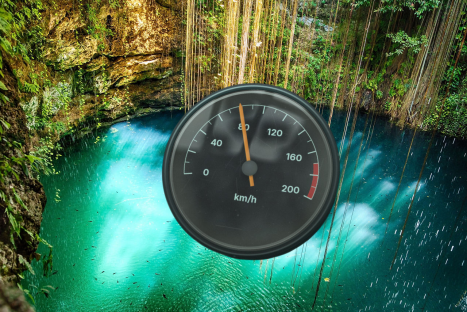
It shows 80,km/h
